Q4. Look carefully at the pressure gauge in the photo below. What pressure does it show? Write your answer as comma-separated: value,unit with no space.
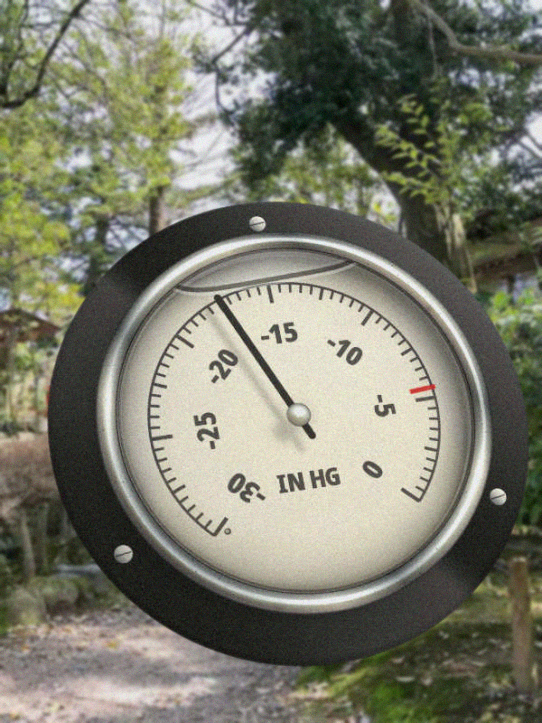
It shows -17.5,inHg
